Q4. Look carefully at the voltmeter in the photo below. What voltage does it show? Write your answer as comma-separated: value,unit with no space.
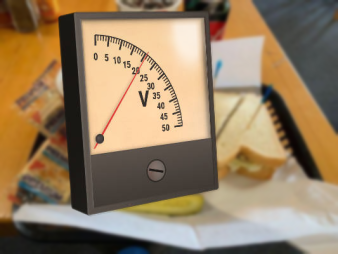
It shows 20,V
